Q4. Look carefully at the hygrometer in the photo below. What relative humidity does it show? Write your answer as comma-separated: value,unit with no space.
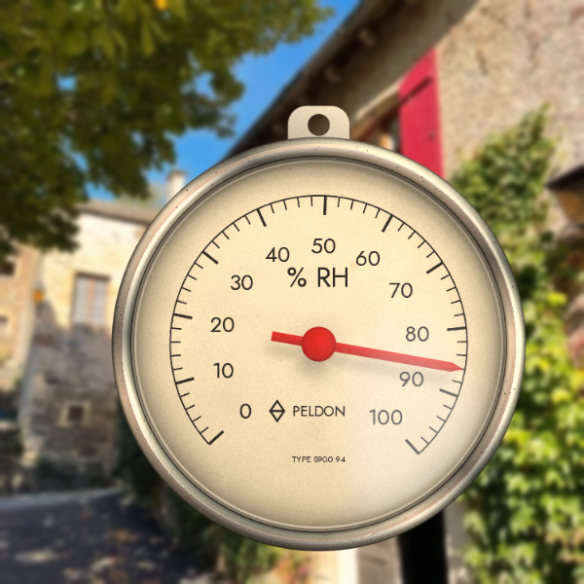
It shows 86,%
